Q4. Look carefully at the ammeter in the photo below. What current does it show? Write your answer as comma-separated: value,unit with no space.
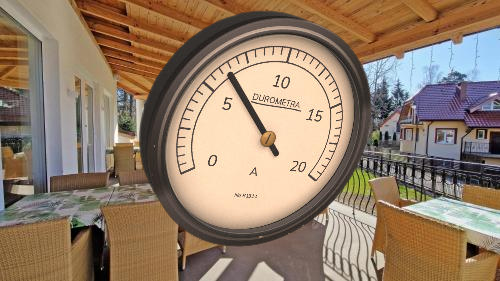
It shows 6.25,A
